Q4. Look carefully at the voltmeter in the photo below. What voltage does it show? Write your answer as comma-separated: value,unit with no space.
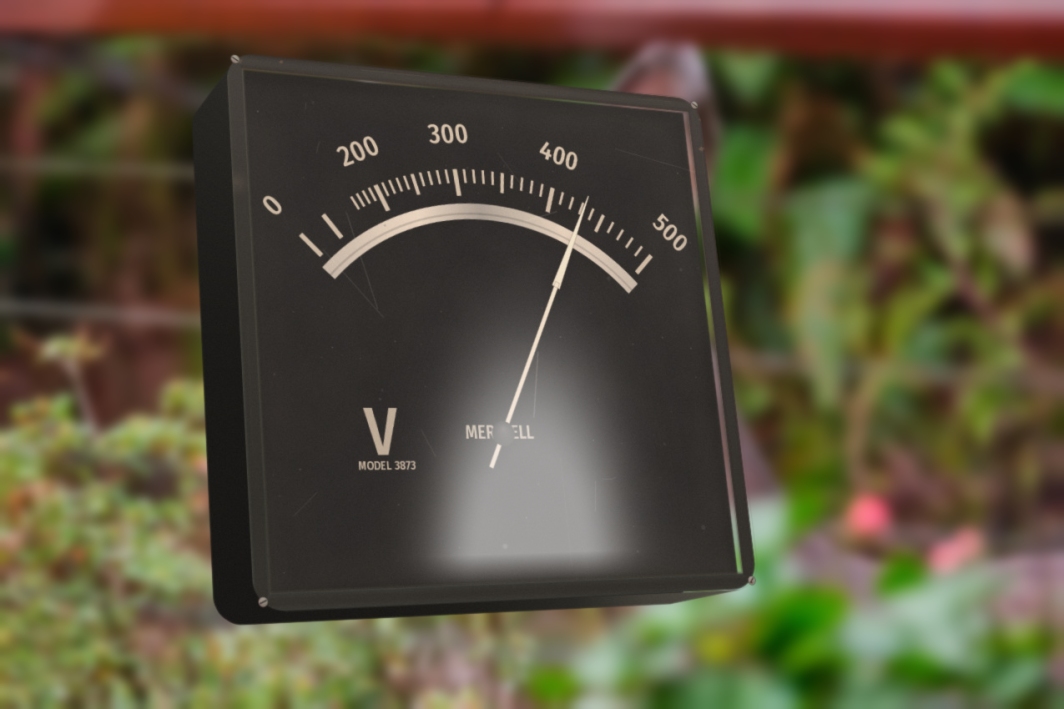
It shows 430,V
